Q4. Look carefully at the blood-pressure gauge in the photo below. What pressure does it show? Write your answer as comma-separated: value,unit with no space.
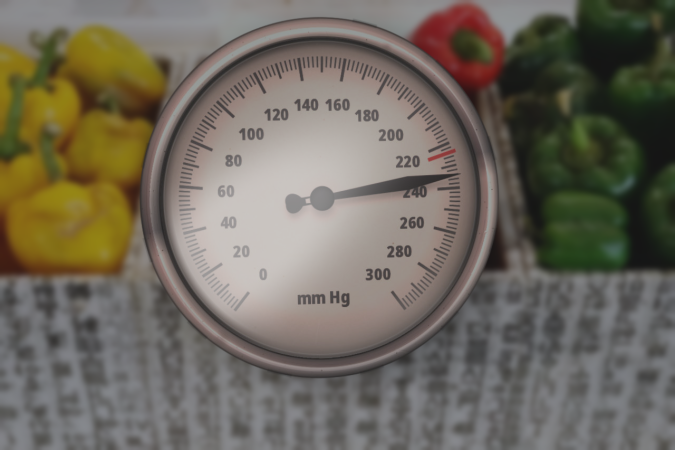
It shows 234,mmHg
